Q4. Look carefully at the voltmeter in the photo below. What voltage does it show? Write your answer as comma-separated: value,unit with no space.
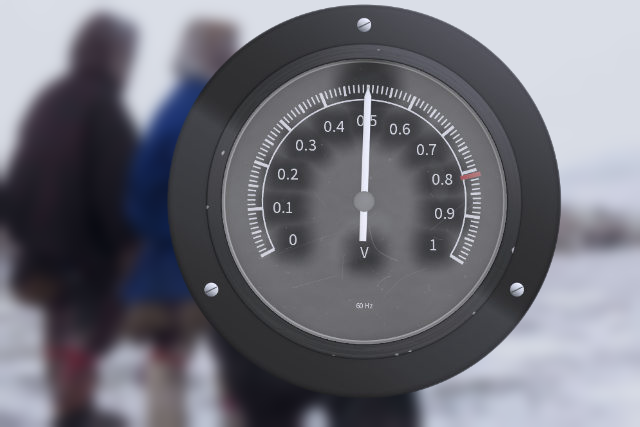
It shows 0.5,V
